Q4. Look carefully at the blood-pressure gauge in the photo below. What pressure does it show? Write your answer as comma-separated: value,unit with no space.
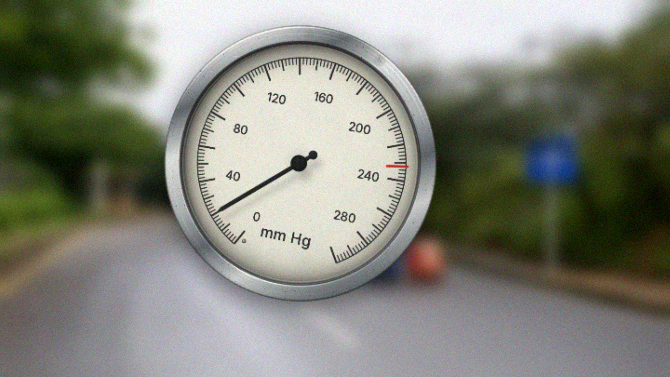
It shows 20,mmHg
